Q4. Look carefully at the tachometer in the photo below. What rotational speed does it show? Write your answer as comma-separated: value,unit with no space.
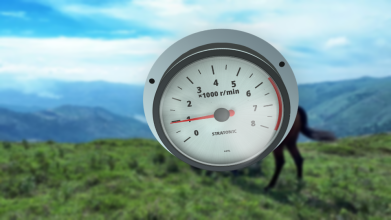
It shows 1000,rpm
